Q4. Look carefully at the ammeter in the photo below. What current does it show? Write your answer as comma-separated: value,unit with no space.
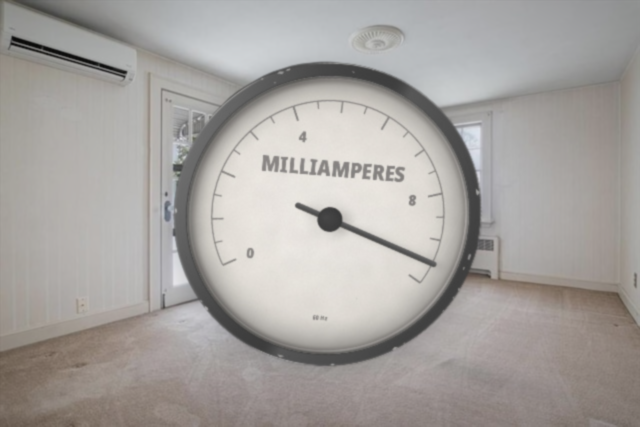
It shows 9.5,mA
